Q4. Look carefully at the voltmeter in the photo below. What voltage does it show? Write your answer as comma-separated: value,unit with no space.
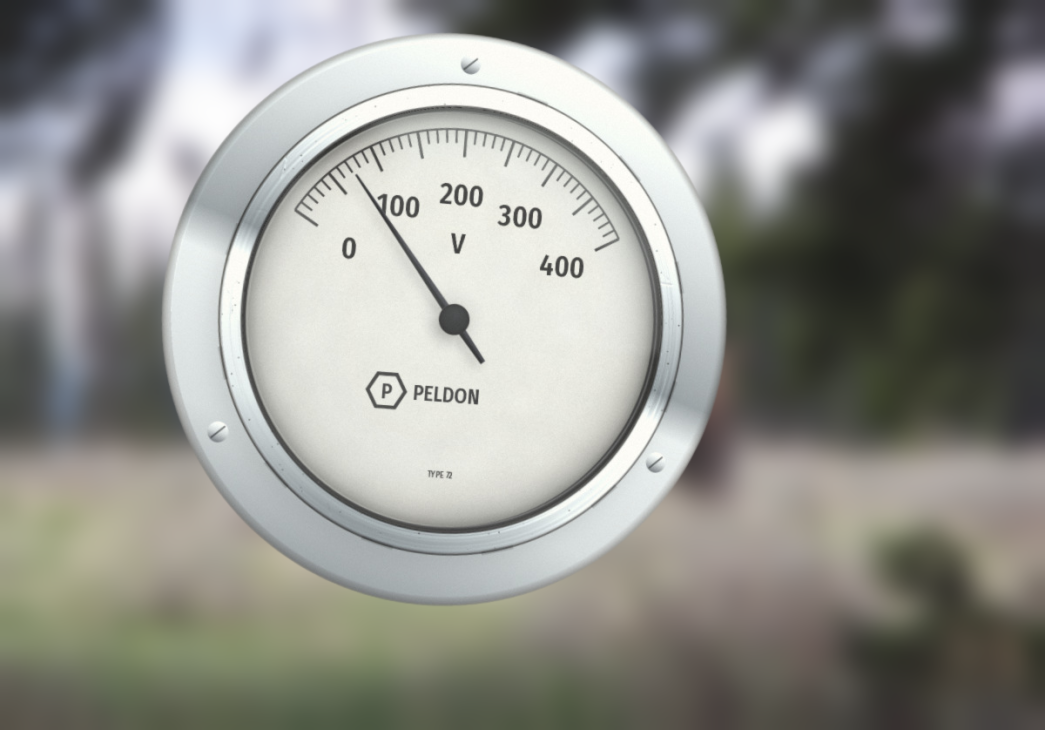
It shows 70,V
